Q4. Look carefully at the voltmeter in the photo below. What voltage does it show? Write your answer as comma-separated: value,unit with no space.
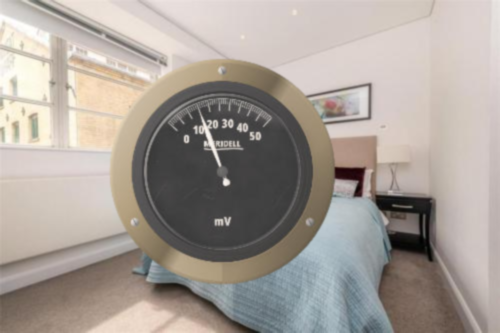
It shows 15,mV
